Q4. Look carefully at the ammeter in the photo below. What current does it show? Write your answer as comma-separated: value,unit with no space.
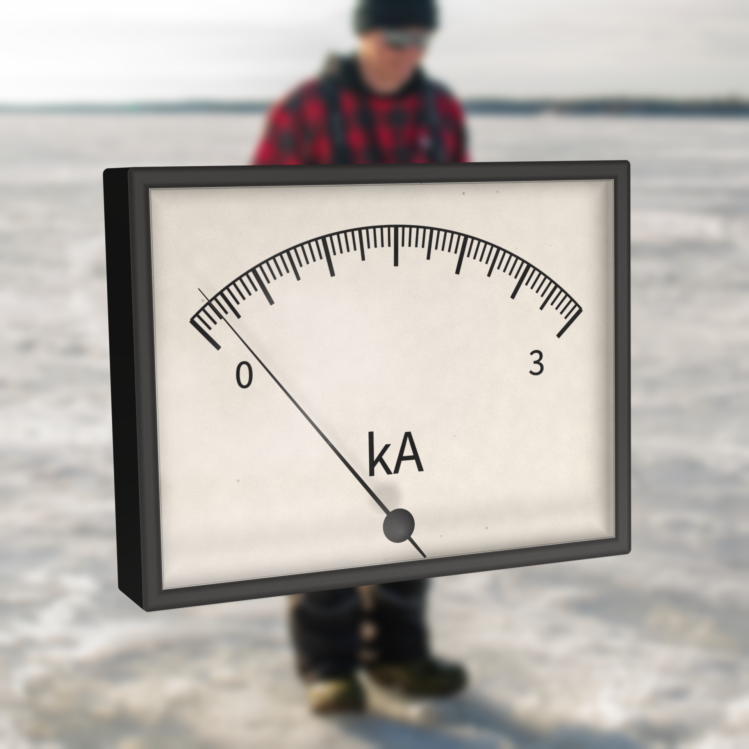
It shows 0.15,kA
